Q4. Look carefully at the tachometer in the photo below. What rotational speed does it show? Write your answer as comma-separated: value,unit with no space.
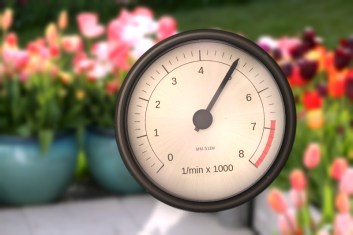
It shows 5000,rpm
